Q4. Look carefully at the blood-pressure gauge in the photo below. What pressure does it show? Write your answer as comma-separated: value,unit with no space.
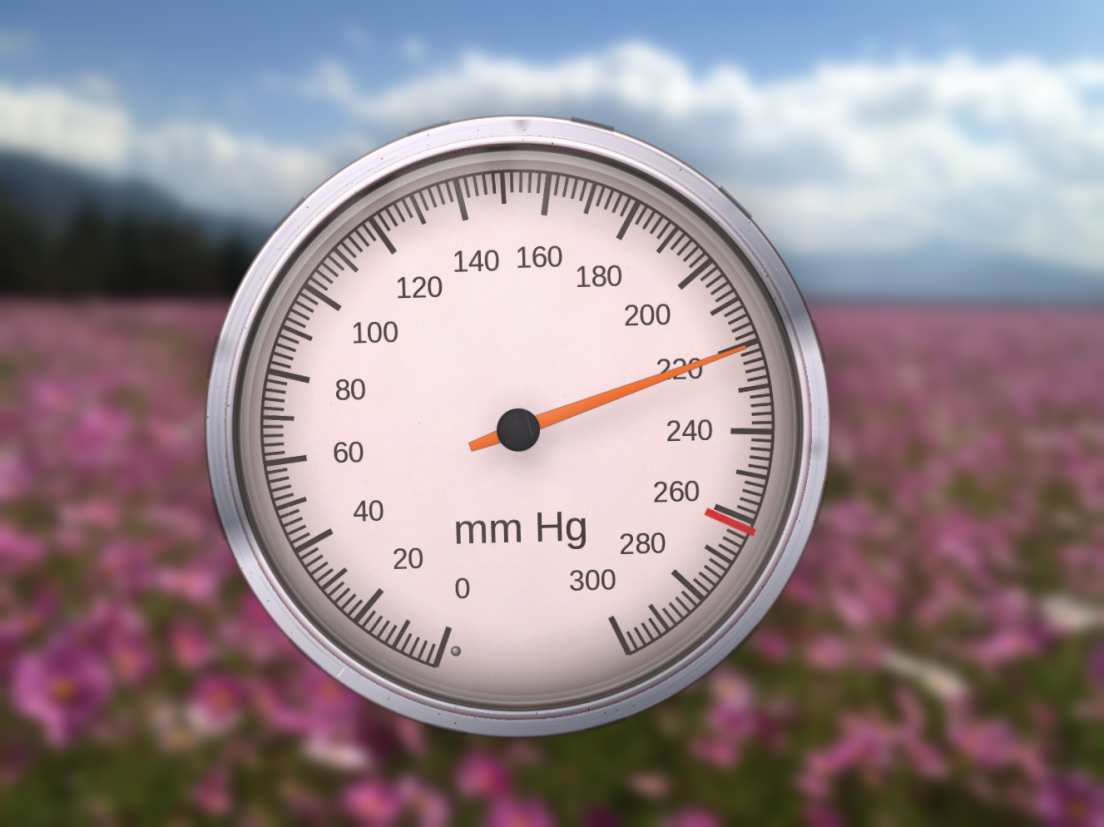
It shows 220,mmHg
